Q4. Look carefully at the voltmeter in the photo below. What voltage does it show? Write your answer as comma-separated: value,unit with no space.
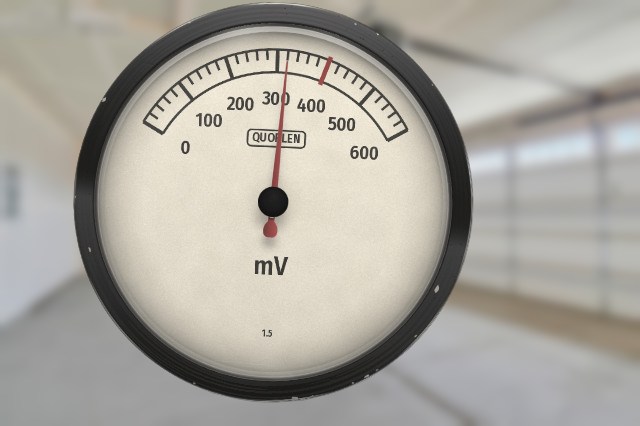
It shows 320,mV
